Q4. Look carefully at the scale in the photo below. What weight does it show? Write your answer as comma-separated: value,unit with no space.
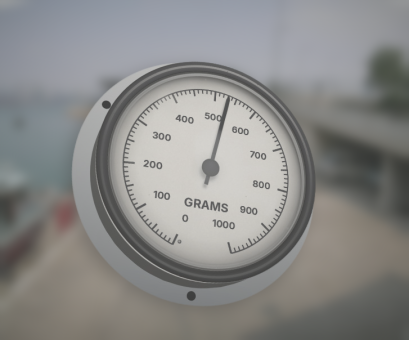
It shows 530,g
